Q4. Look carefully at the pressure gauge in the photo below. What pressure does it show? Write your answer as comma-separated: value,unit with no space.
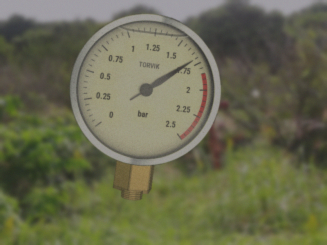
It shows 1.7,bar
